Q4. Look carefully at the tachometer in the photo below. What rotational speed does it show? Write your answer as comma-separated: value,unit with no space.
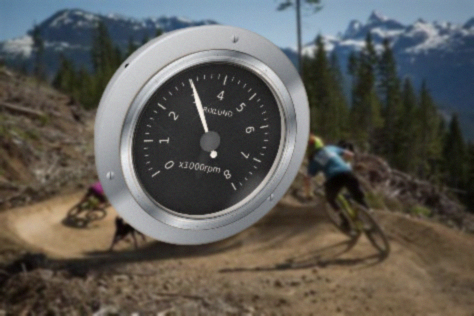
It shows 3000,rpm
